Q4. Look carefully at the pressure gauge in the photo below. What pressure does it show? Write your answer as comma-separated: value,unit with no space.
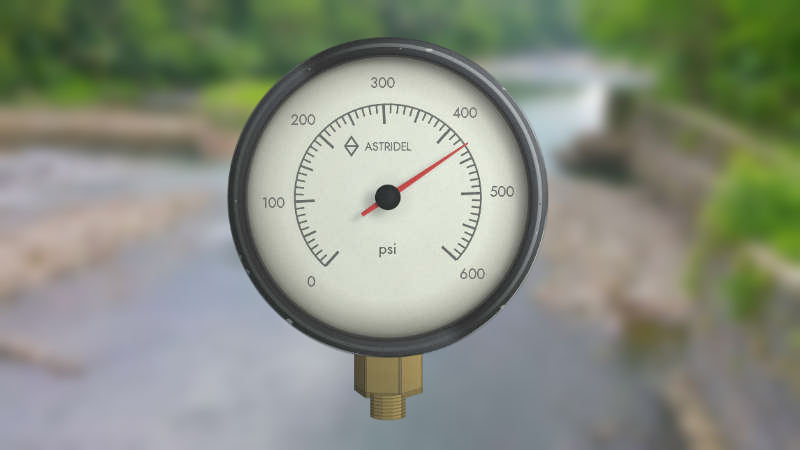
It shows 430,psi
